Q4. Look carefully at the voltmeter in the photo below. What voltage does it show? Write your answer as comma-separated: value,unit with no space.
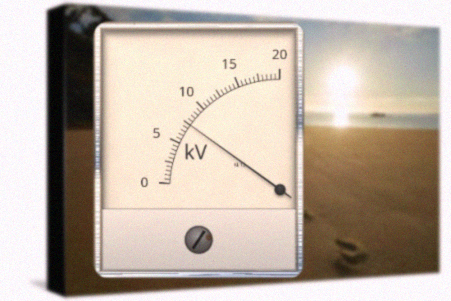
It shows 7.5,kV
